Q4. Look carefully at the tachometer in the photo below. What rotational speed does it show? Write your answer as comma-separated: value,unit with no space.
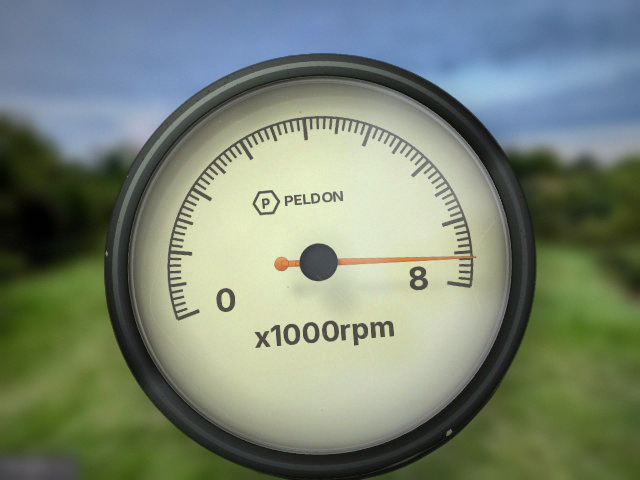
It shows 7600,rpm
